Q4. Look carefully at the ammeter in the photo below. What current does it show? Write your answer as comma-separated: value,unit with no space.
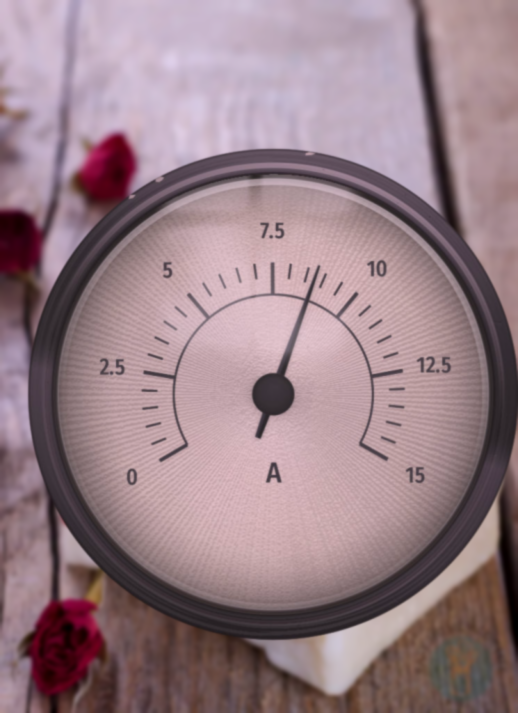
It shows 8.75,A
